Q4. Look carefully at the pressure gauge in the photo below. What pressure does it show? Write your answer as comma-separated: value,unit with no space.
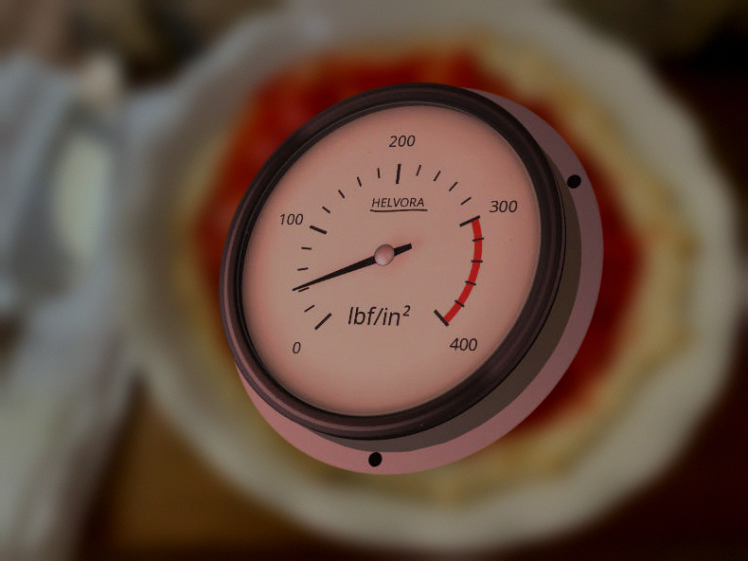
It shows 40,psi
